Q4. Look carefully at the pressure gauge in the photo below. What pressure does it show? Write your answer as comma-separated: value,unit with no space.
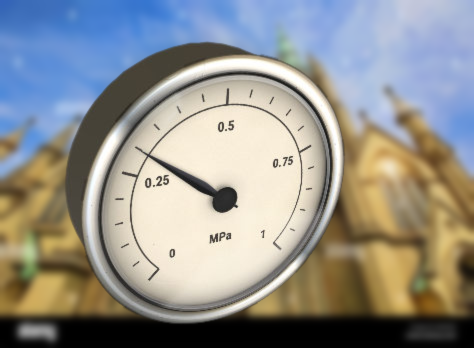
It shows 0.3,MPa
